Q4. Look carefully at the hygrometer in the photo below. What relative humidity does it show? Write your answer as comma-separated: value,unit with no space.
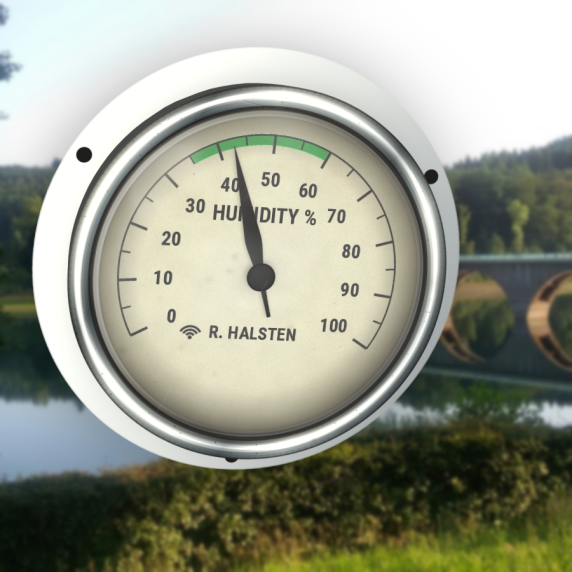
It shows 42.5,%
